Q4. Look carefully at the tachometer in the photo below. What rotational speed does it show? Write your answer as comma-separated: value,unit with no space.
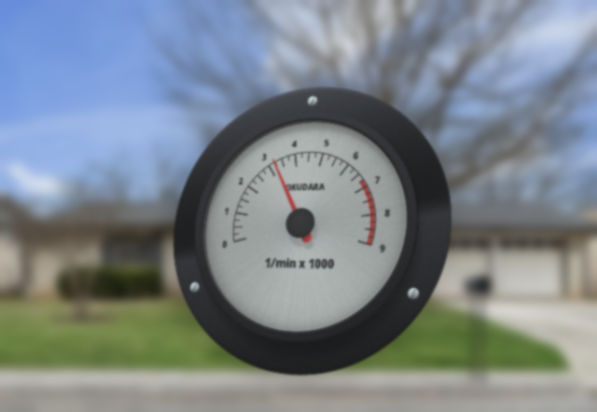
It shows 3250,rpm
